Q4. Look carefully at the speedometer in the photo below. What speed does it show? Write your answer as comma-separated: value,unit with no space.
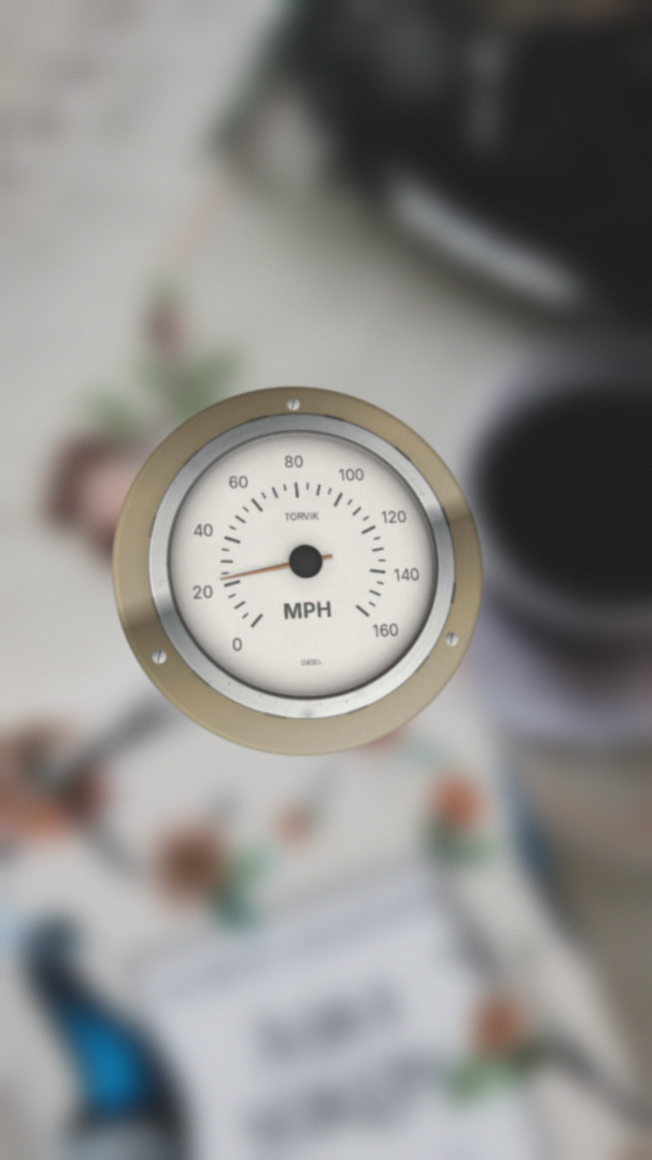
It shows 22.5,mph
